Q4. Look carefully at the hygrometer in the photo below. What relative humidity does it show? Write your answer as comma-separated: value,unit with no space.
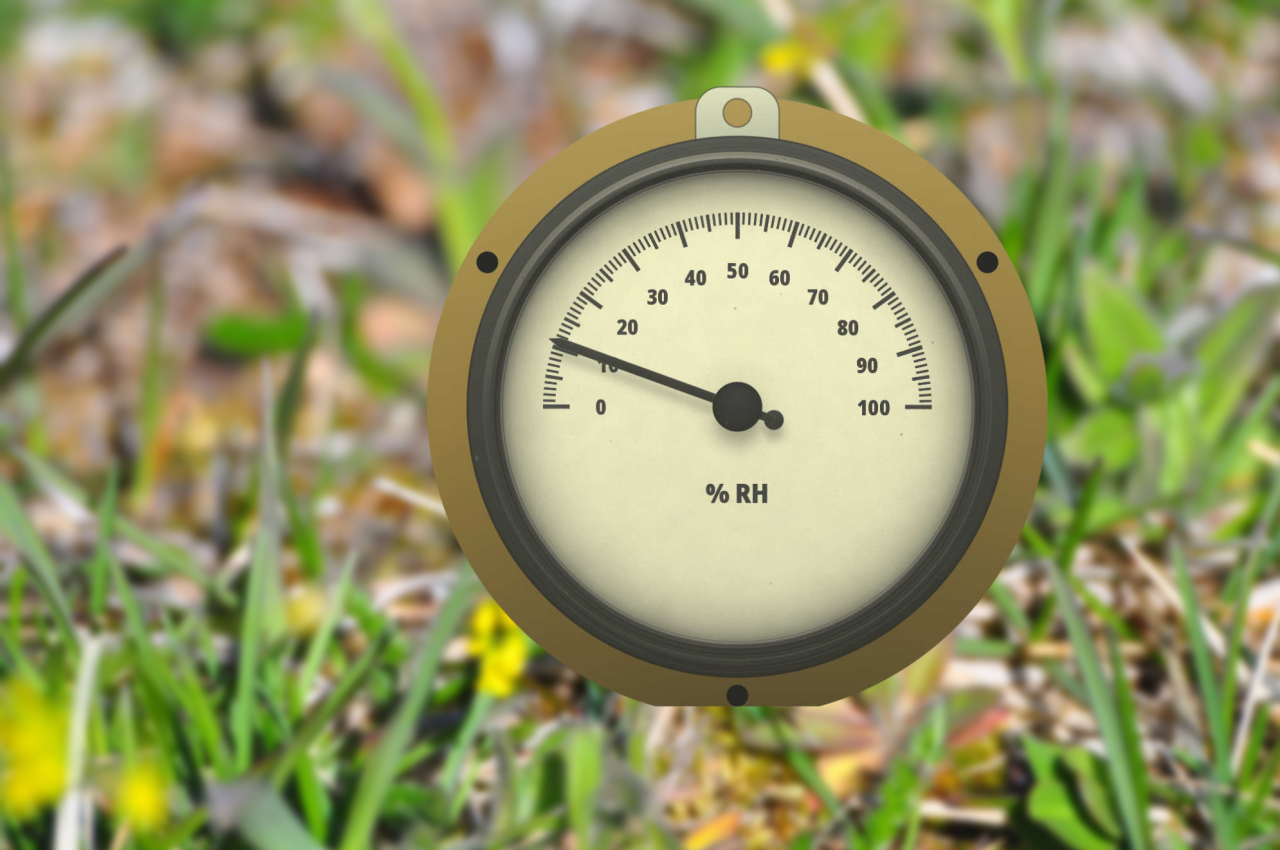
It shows 11,%
